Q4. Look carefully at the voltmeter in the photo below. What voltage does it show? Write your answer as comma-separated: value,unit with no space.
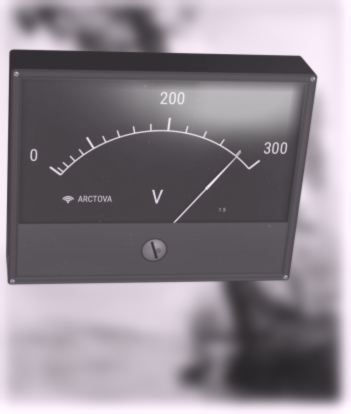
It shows 280,V
